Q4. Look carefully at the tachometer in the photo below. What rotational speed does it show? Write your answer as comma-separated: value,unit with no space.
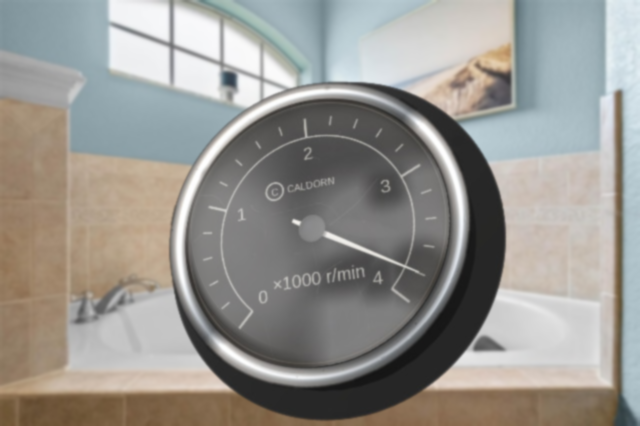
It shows 3800,rpm
